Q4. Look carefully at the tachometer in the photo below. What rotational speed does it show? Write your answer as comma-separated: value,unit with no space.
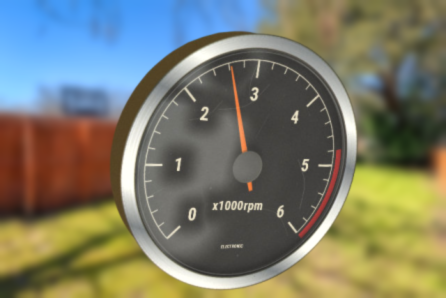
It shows 2600,rpm
